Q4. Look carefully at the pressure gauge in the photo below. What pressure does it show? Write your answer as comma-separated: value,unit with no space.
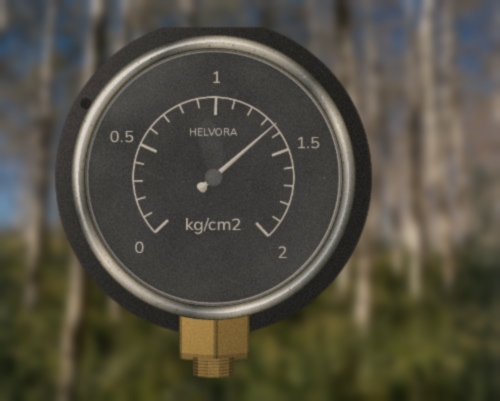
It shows 1.35,kg/cm²
